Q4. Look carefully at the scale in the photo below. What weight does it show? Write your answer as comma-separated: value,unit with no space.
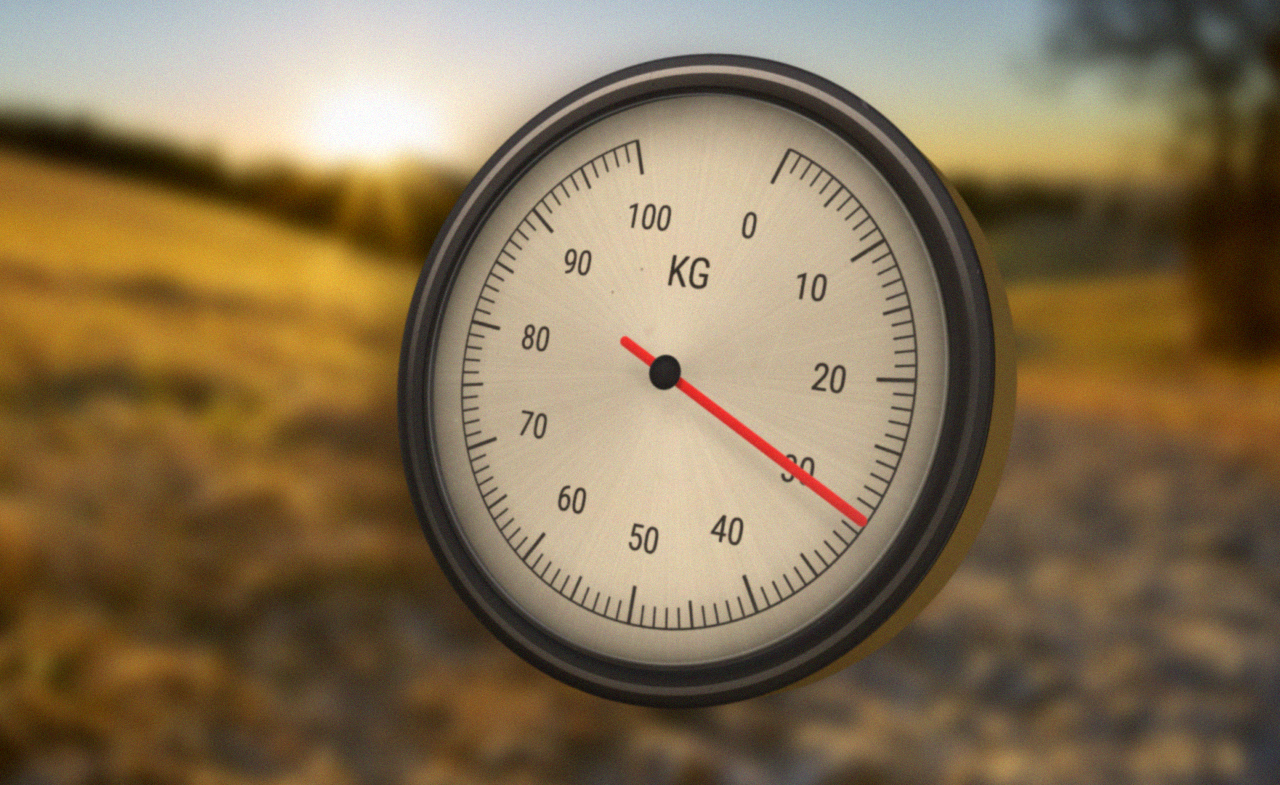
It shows 30,kg
